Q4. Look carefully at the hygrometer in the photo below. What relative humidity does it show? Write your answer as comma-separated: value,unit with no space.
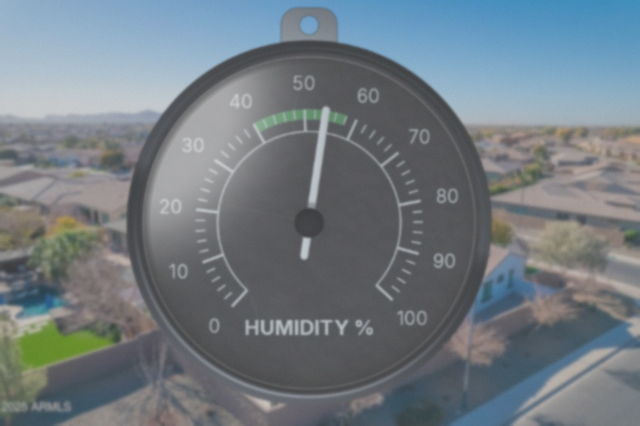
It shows 54,%
